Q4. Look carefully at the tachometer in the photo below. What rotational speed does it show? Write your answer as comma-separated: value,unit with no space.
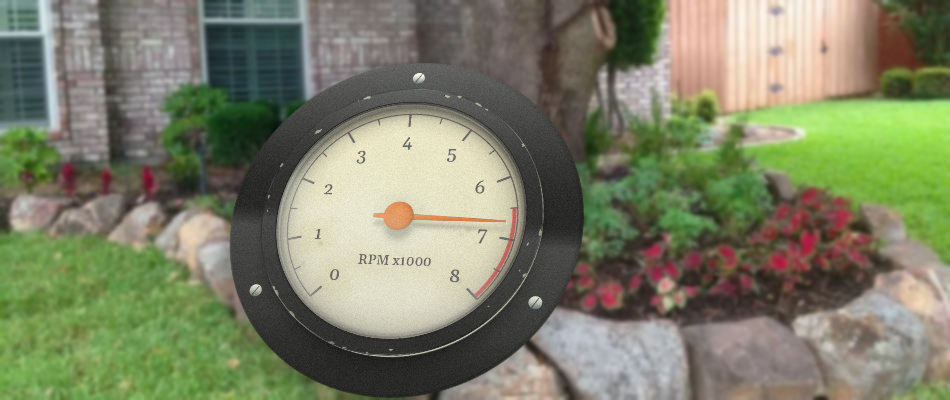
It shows 6750,rpm
